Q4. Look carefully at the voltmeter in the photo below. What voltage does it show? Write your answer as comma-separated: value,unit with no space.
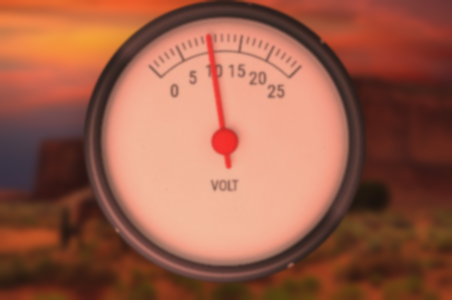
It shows 10,V
